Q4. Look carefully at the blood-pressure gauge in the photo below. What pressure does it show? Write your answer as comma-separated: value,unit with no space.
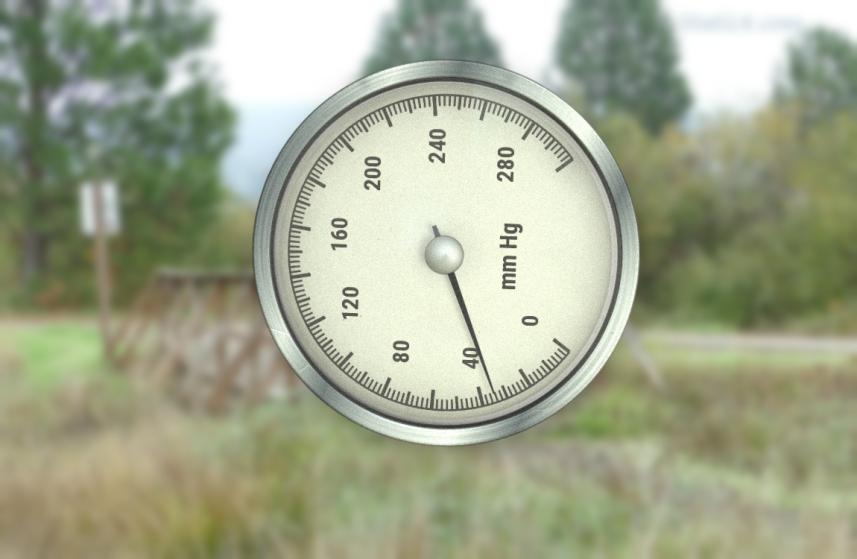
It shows 34,mmHg
